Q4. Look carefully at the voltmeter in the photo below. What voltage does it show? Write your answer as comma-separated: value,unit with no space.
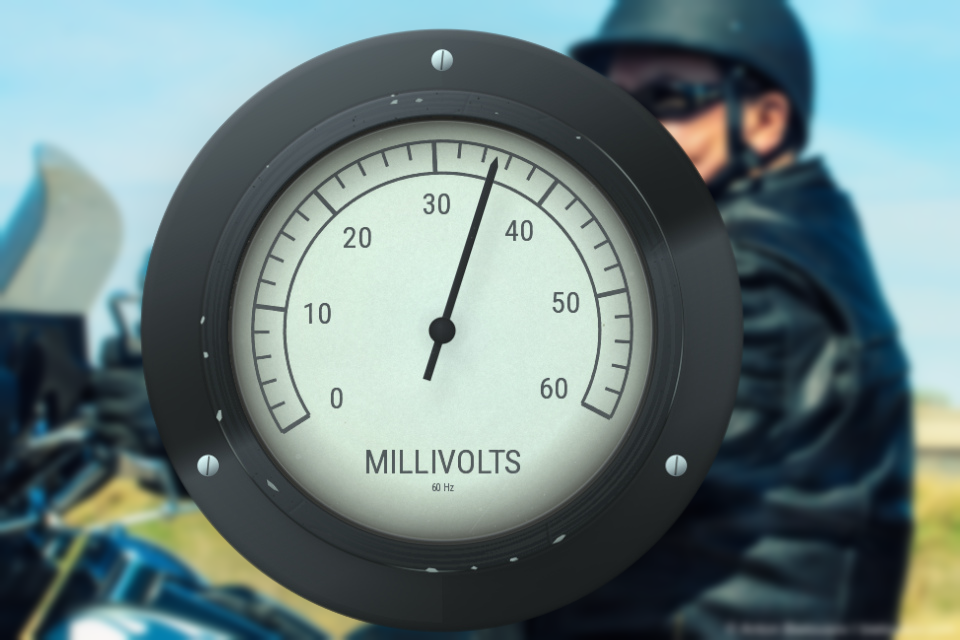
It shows 35,mV
